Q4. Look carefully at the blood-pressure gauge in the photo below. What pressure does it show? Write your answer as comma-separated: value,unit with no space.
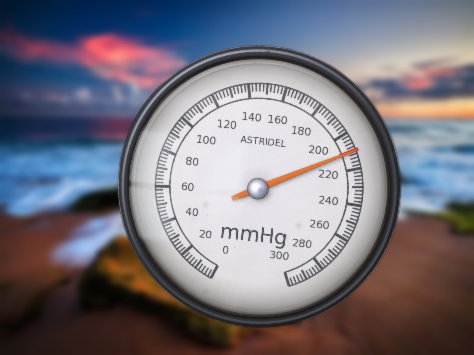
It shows 210,mmHg
